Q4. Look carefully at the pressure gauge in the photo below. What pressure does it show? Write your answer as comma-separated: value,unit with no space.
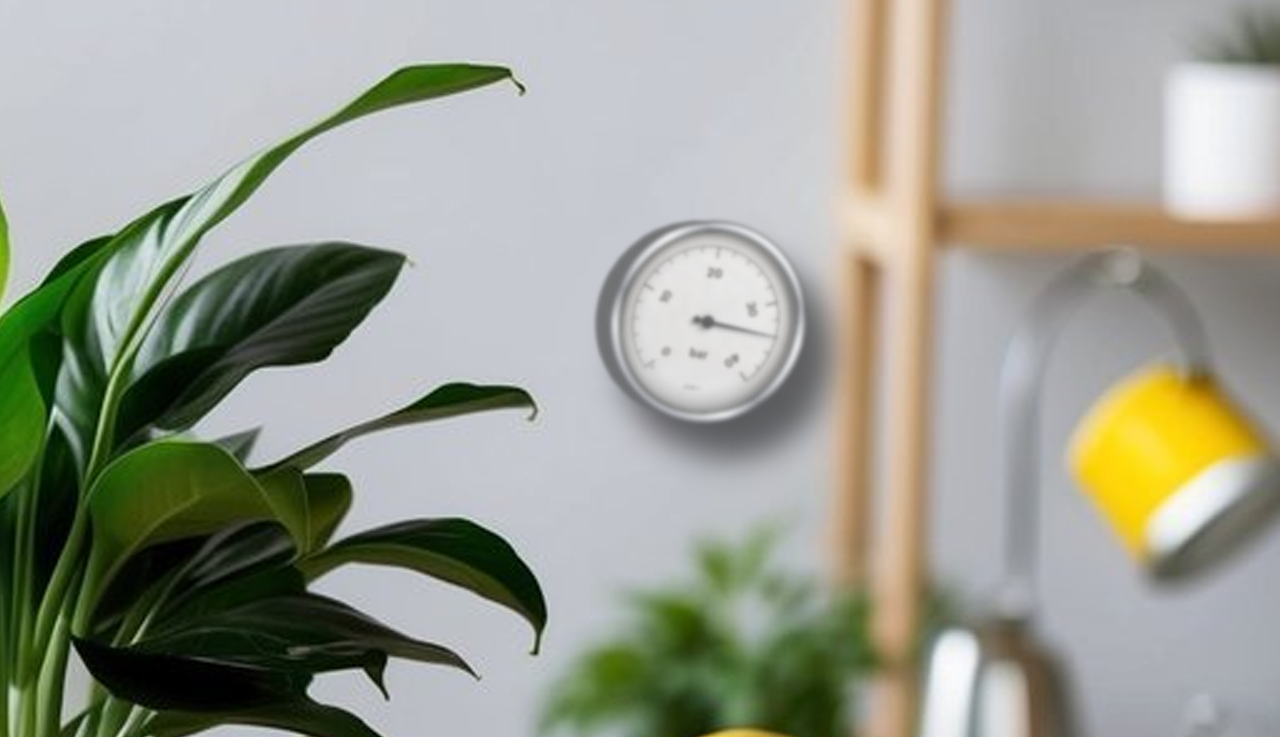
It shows 34,bar
